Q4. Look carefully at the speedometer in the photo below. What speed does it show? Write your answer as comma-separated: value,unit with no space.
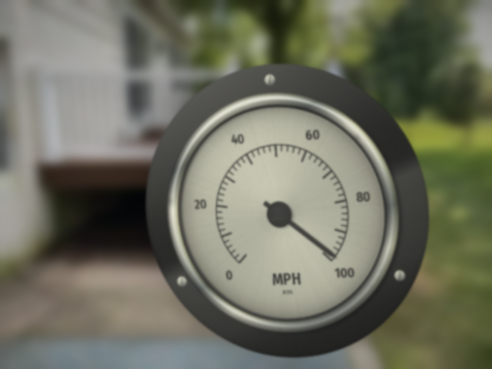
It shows 98,mph
